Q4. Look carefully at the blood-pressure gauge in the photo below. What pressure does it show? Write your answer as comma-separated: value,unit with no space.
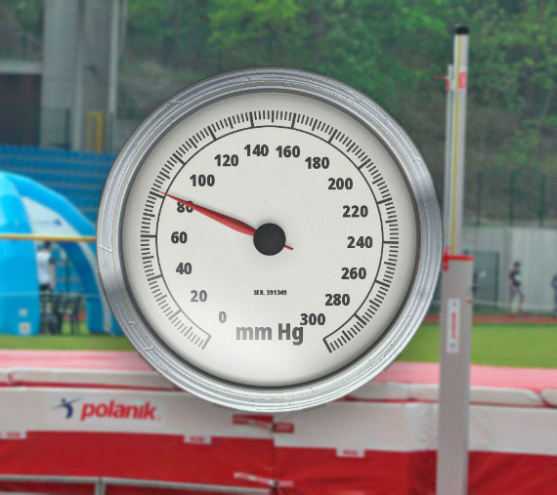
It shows 82,mmHg
